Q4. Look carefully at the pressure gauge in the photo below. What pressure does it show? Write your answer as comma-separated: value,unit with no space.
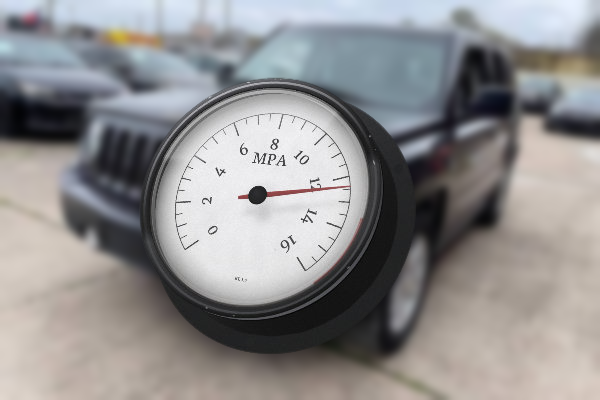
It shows 12.5,MPa
